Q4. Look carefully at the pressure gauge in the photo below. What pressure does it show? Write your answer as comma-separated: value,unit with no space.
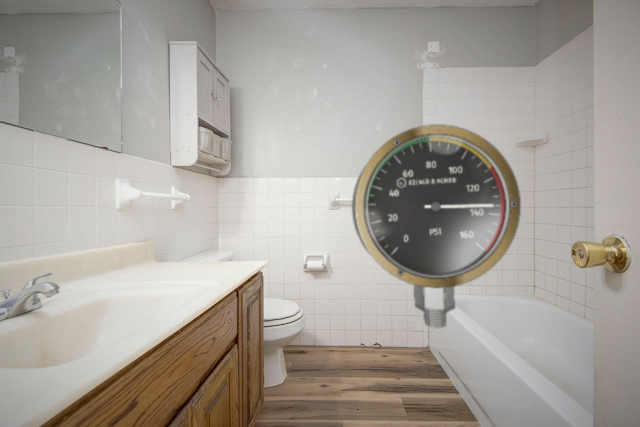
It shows 135,psi
